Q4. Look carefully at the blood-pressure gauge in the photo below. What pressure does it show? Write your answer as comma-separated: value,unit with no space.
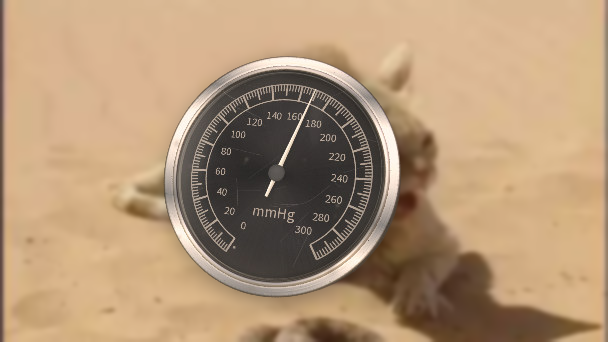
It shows 170,mmHg
